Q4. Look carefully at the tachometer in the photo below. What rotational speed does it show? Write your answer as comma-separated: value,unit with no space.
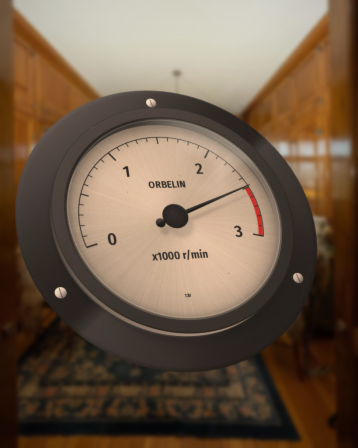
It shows 2500,rpm
